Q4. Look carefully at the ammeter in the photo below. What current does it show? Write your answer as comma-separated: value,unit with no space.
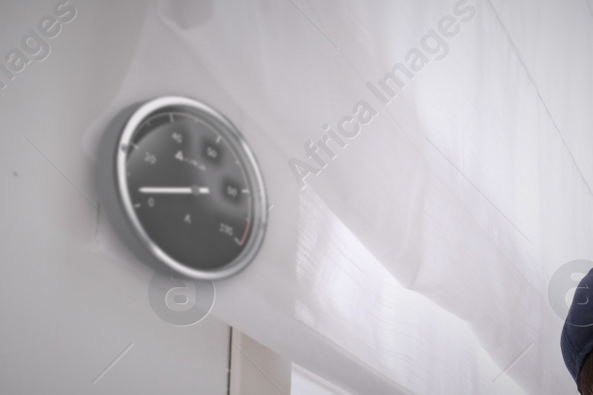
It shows 5,A
